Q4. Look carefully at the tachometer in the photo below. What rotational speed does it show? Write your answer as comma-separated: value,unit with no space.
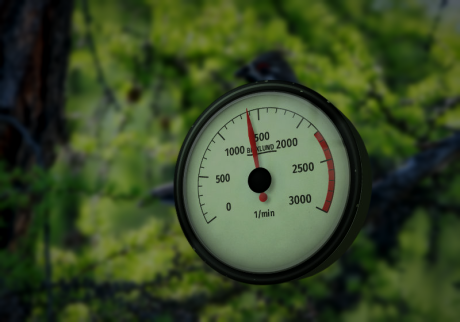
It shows 1400,rpm
